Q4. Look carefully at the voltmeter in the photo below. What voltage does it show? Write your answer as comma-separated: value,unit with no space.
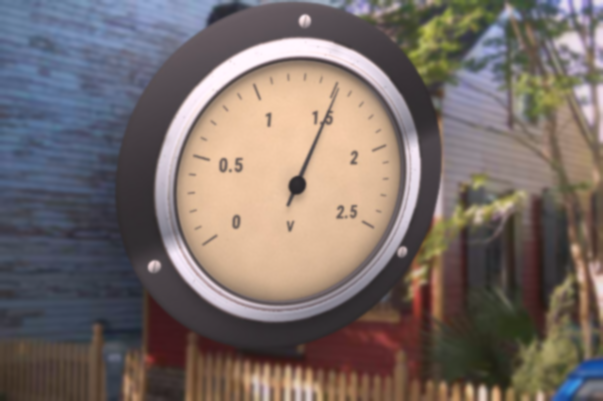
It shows 1.5,V
